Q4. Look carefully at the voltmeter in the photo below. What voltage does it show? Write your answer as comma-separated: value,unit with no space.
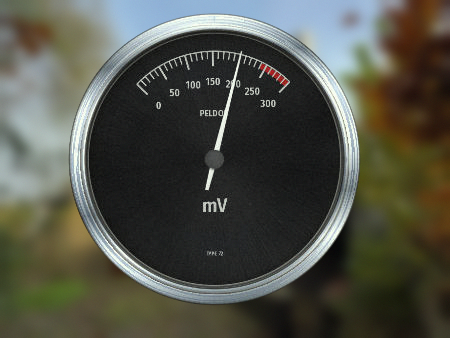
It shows 200,mV
